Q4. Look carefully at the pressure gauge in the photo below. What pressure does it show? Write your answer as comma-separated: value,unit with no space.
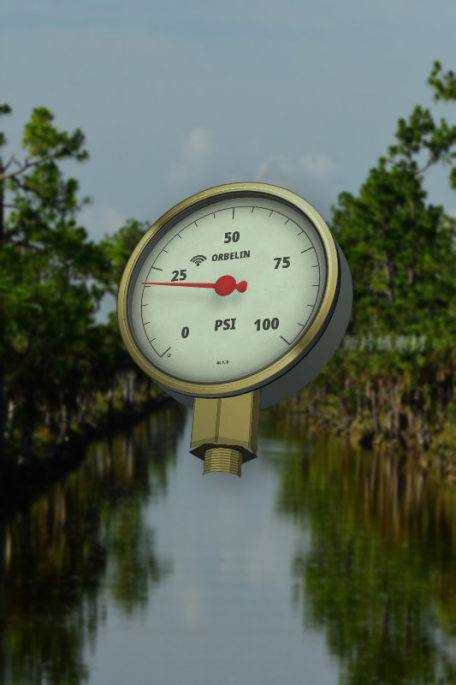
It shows 20,psi
